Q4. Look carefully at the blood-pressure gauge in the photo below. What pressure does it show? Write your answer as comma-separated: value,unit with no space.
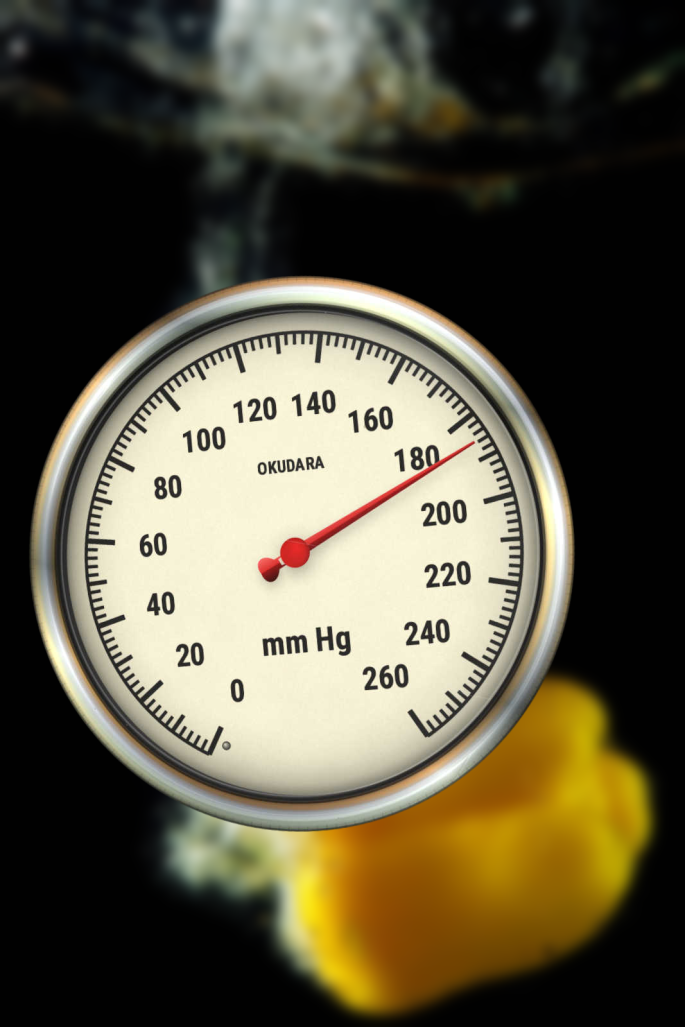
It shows 186,mmHg
